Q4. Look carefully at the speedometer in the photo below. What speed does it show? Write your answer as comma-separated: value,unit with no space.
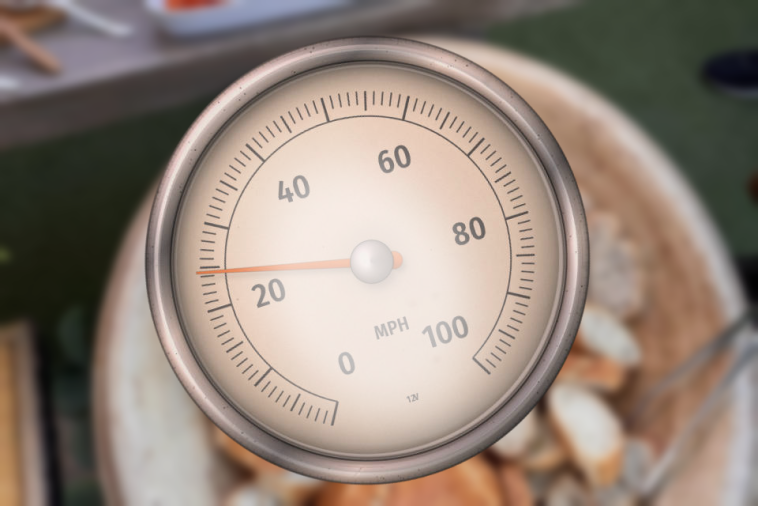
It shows 24.5,mph
